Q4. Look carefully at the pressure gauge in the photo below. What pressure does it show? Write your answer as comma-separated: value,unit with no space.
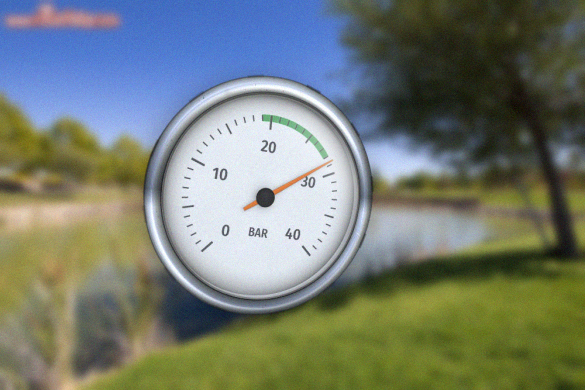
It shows 28.5,bar
